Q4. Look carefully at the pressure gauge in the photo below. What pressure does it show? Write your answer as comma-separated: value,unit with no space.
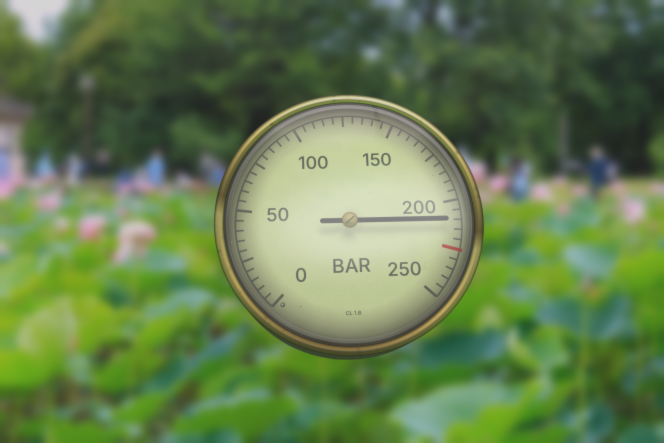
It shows 210,bar
